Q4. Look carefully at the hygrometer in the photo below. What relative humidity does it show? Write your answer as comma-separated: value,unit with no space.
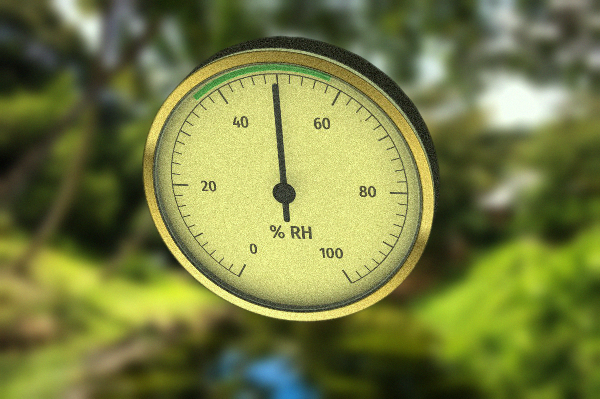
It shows 50,%
